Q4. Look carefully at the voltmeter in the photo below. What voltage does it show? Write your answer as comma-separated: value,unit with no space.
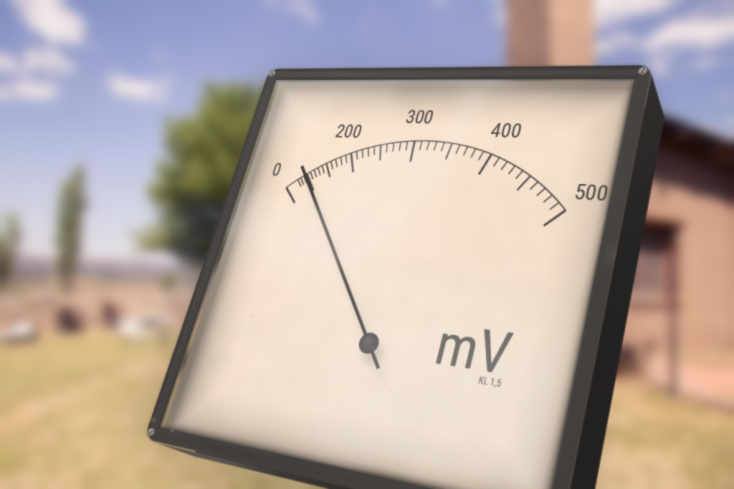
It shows 100,mV
